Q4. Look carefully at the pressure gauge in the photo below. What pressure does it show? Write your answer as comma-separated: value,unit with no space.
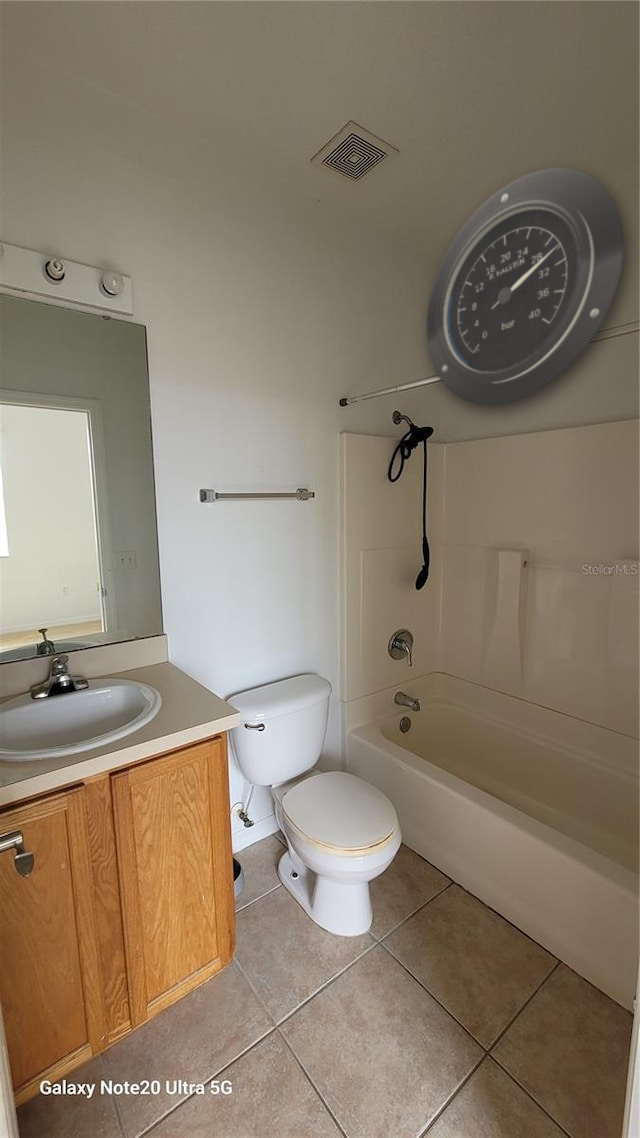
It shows 30,bar
